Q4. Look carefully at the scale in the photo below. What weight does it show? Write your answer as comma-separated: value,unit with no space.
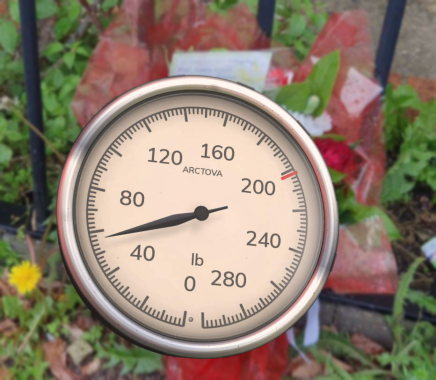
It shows 56,lb
